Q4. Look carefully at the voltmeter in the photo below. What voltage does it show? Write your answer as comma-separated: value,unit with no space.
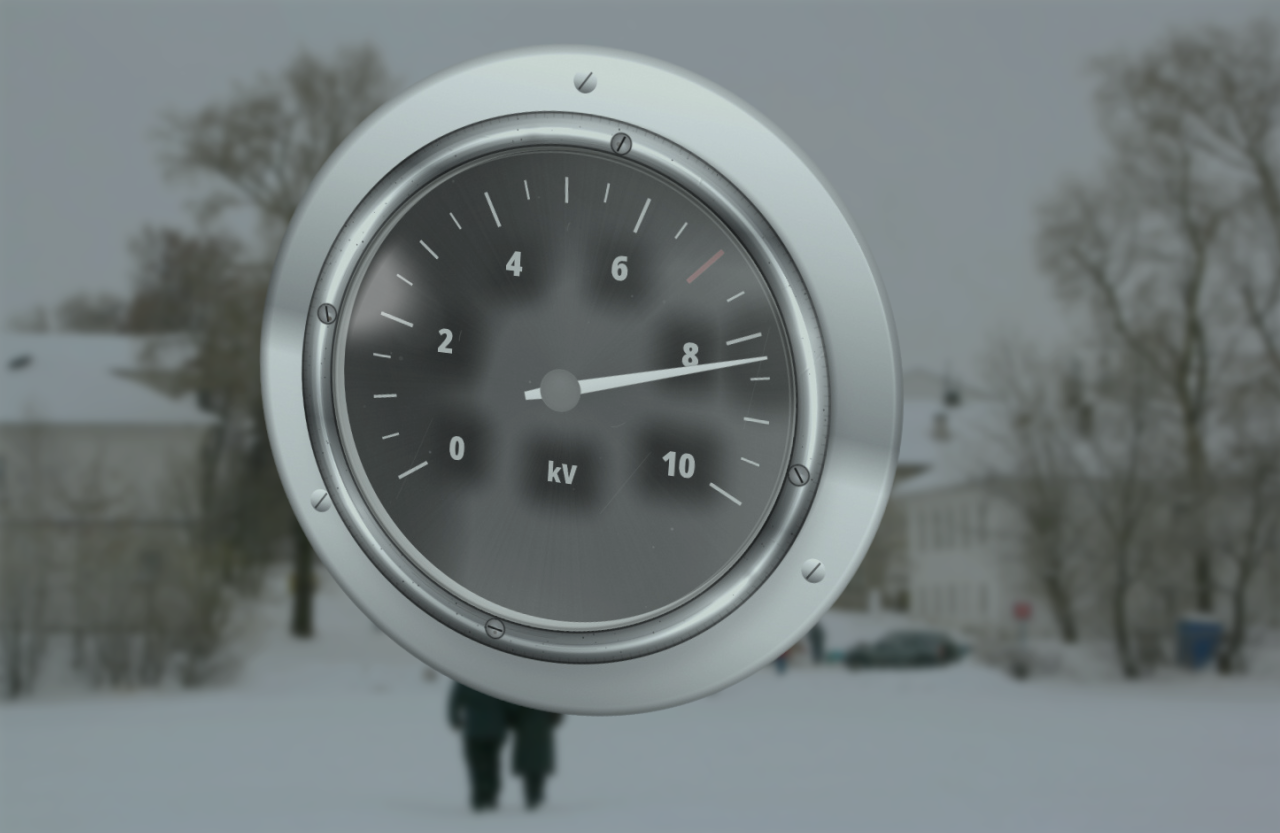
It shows 8.25,kV
